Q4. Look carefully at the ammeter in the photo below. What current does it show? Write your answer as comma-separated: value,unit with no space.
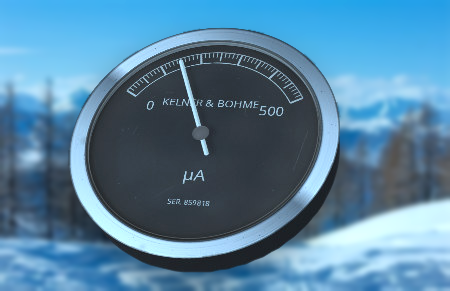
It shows 150,µA
